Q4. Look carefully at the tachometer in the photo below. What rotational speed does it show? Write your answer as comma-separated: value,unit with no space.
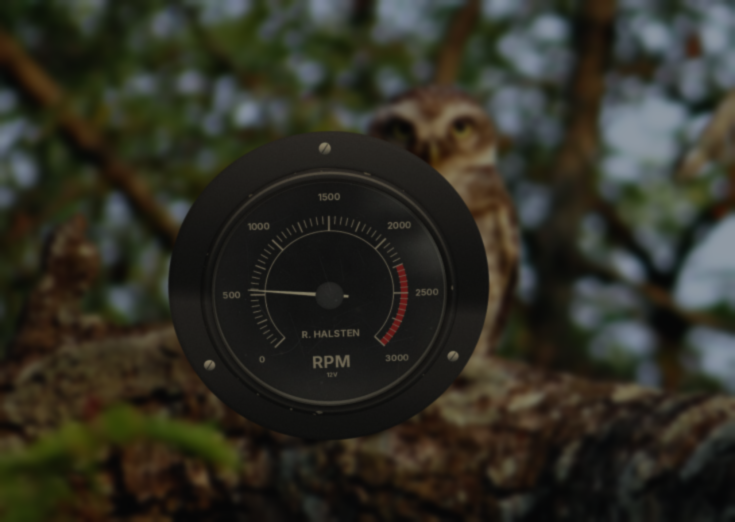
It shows 550,rpm
